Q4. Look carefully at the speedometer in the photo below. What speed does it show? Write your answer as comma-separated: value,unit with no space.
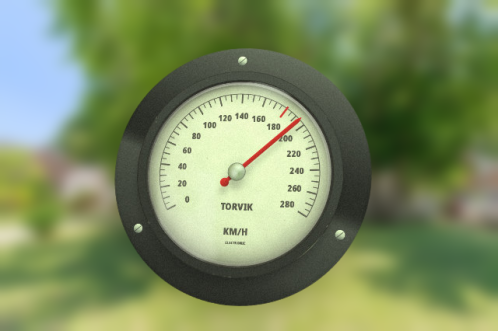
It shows 195,km/h
